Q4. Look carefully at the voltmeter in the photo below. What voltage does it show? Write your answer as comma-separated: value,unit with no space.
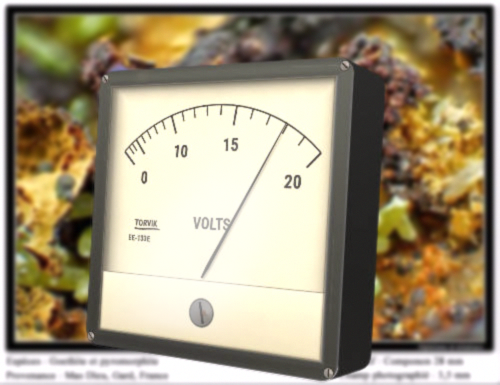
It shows 18,V
